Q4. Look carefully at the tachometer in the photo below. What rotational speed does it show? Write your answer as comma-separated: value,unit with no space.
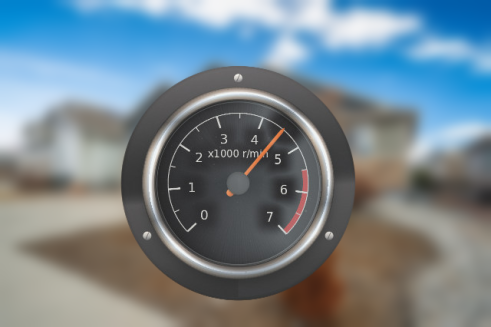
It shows 4500,rpm
